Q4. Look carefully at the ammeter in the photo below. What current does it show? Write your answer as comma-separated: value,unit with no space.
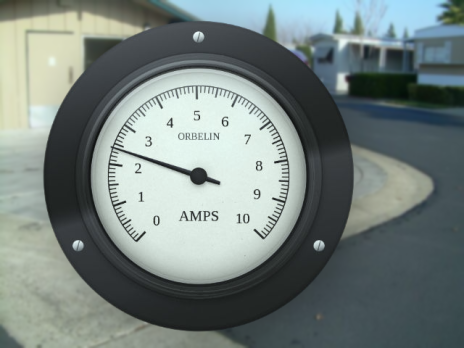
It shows 2.4,A
